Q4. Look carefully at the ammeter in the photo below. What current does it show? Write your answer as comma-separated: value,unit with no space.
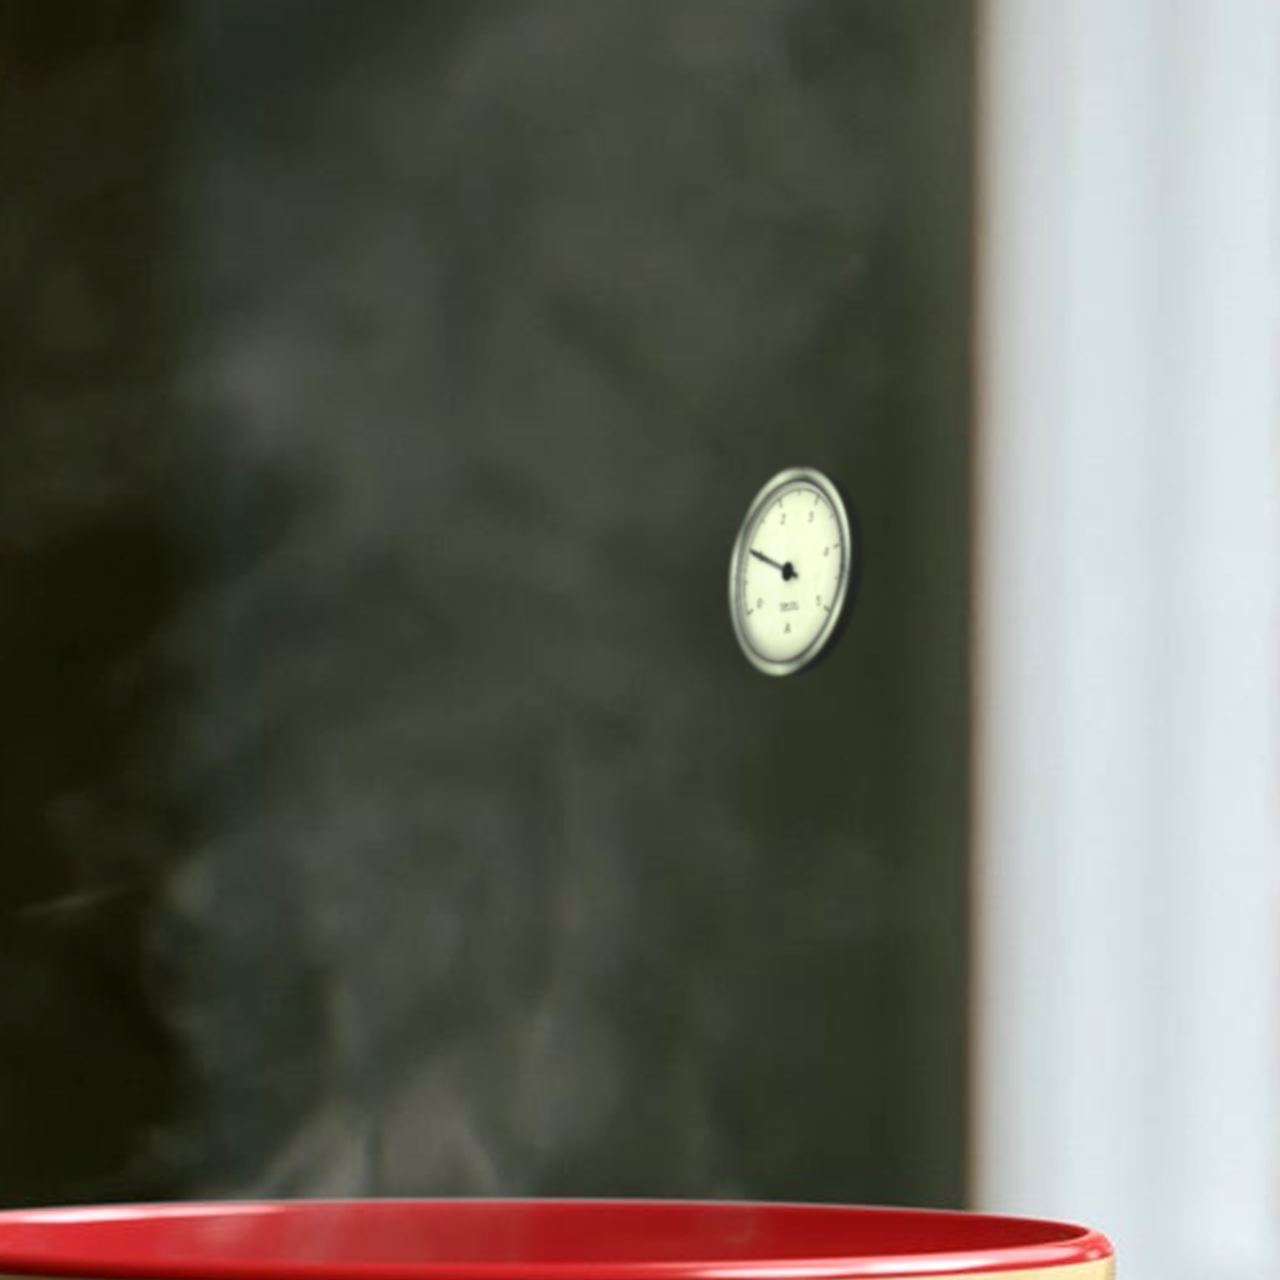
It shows 1,A
